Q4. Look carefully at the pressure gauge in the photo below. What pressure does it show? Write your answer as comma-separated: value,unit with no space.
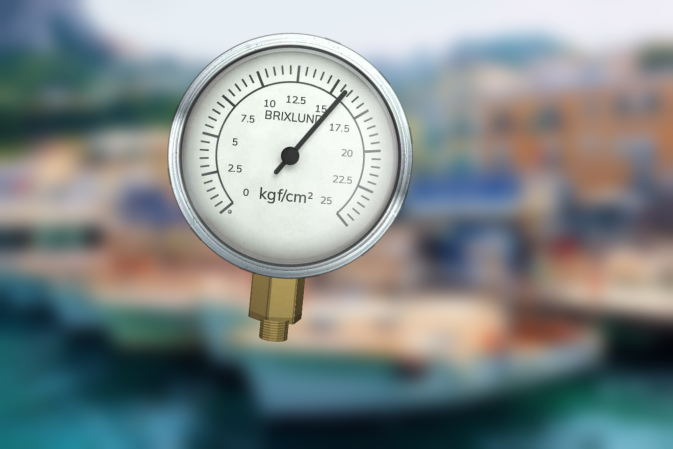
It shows 15.75,kg/cm²
